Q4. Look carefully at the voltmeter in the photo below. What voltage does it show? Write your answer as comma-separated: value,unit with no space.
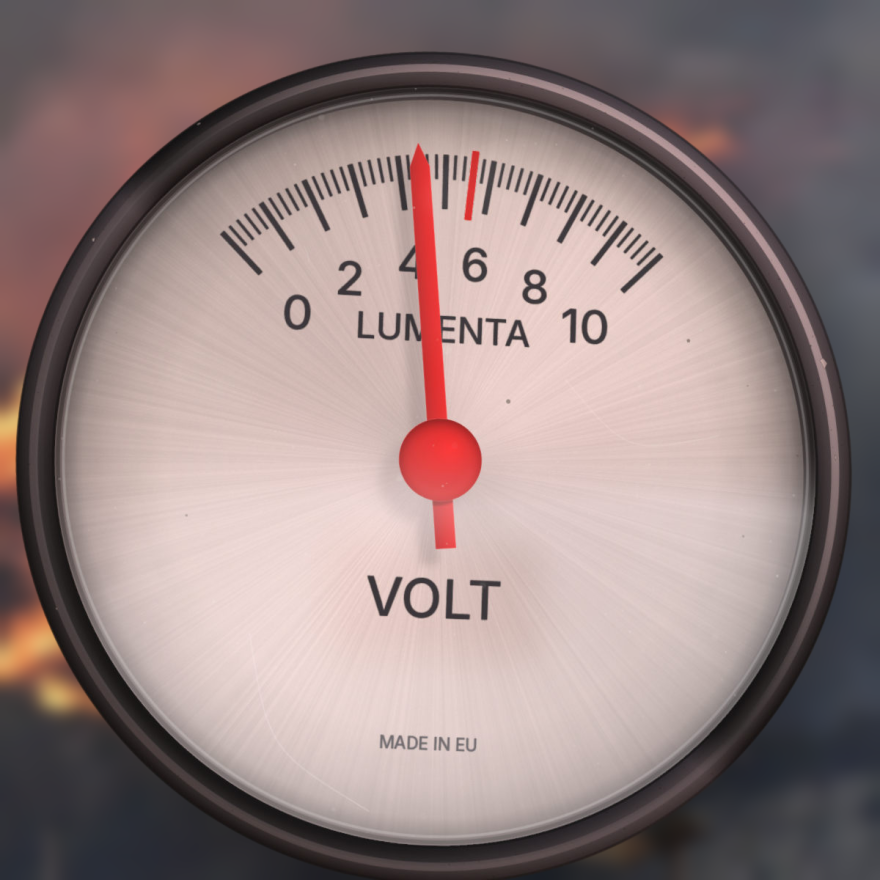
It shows 4.4,V
